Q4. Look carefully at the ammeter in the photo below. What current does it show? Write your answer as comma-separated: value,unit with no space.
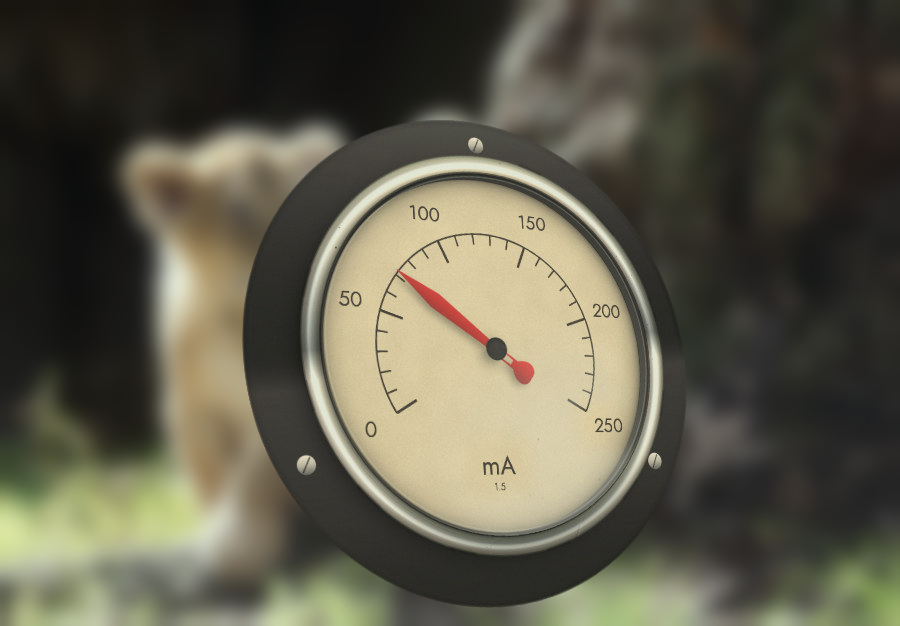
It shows 70,mA
